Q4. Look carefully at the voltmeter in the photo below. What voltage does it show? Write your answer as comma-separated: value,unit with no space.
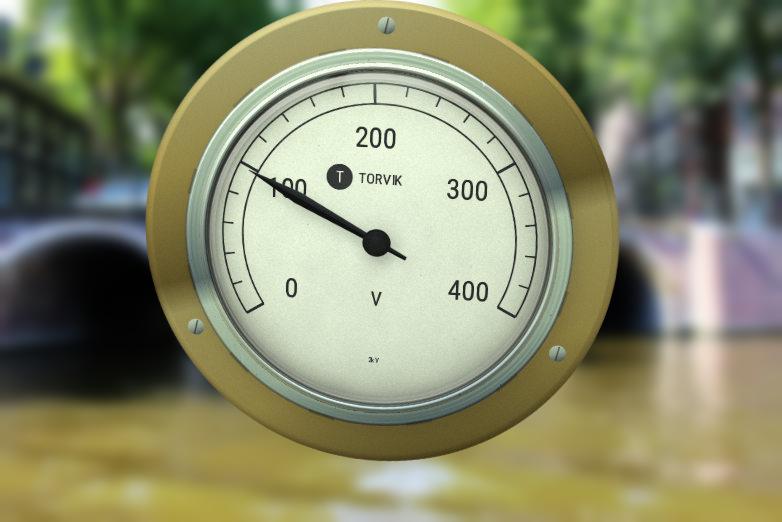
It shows 100,V
